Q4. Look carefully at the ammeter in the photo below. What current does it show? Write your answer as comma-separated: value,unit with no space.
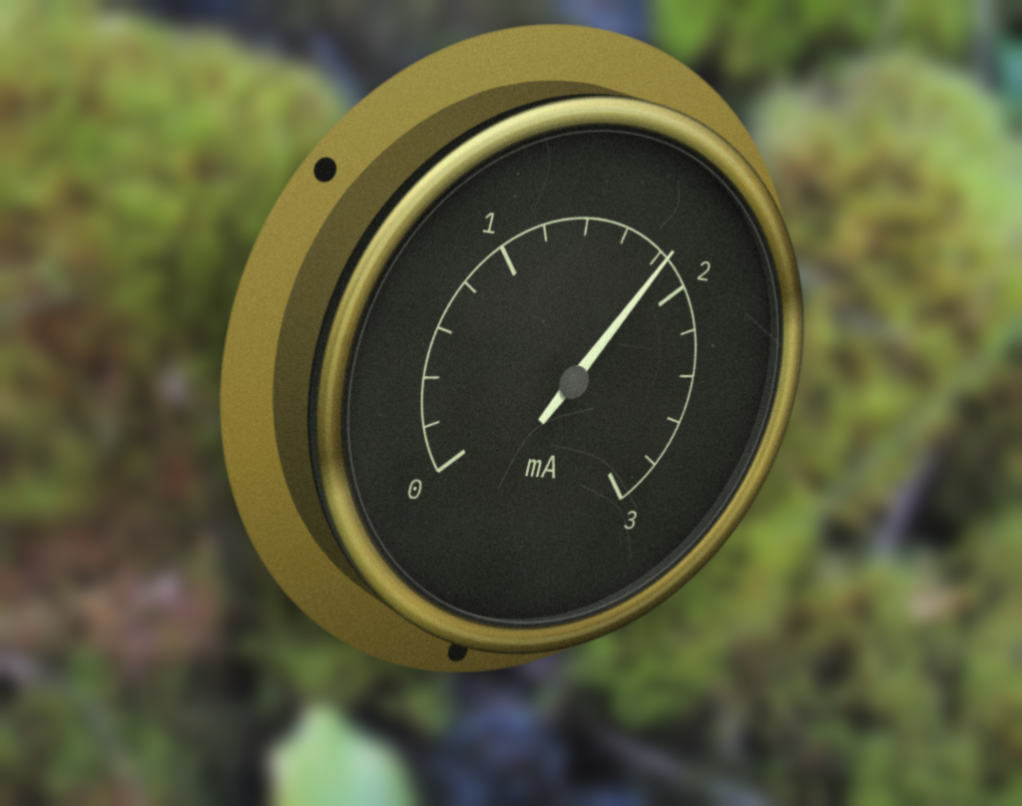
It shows 1.8,mA
